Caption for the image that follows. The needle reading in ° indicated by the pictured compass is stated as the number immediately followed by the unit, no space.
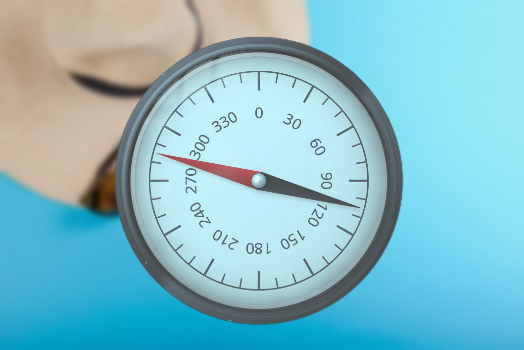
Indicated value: 285°
